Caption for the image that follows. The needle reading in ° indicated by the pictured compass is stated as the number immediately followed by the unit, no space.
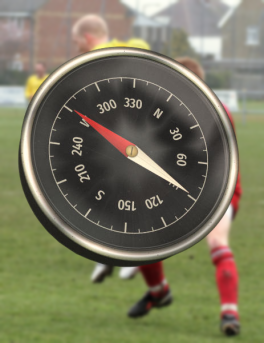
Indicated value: 270°
